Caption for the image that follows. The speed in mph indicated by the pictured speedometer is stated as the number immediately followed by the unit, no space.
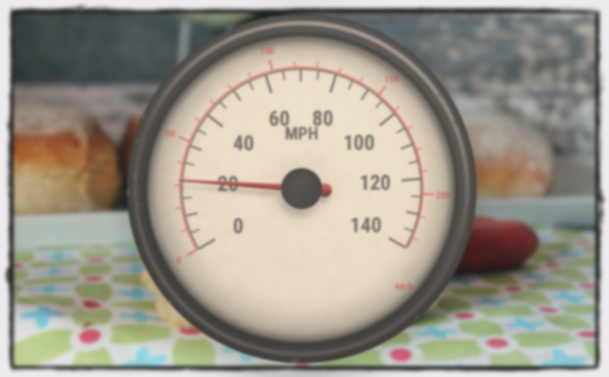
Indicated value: 20mph
